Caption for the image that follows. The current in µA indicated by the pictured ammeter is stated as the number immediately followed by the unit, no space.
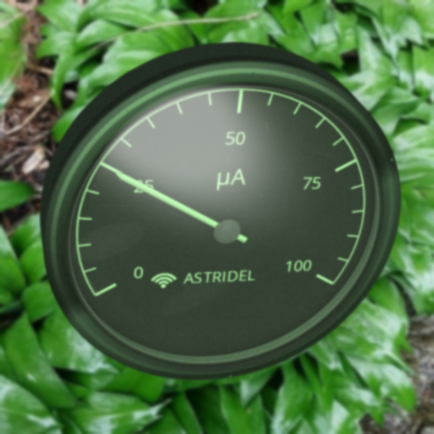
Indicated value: 25µA
